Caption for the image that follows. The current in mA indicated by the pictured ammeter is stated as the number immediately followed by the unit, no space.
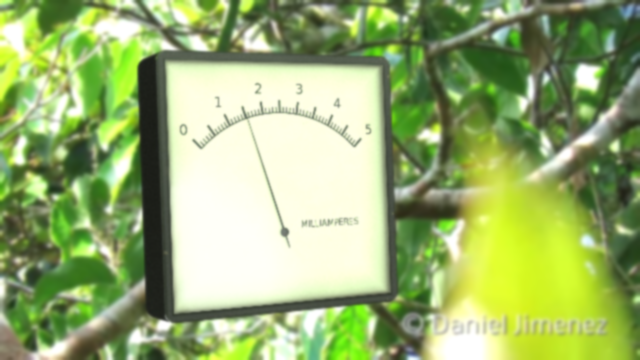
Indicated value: 1.5mA
